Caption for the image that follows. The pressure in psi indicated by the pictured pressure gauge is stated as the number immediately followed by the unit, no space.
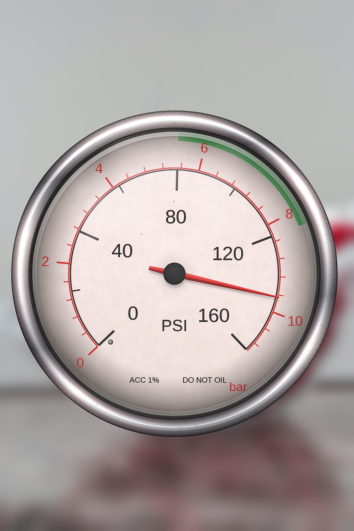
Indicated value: 140psi
